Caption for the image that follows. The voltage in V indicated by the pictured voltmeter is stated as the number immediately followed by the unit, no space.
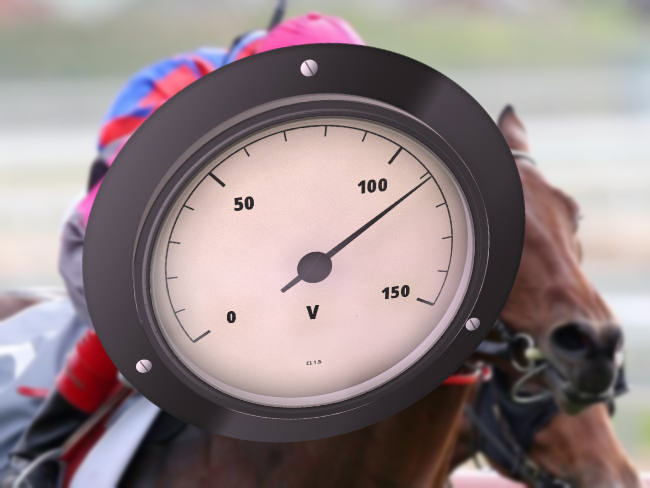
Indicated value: 110V
